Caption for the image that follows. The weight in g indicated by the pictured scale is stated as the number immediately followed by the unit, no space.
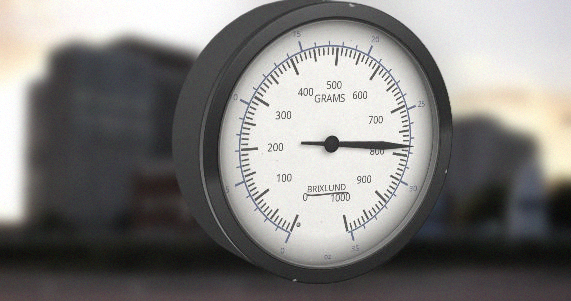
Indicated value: 780g
